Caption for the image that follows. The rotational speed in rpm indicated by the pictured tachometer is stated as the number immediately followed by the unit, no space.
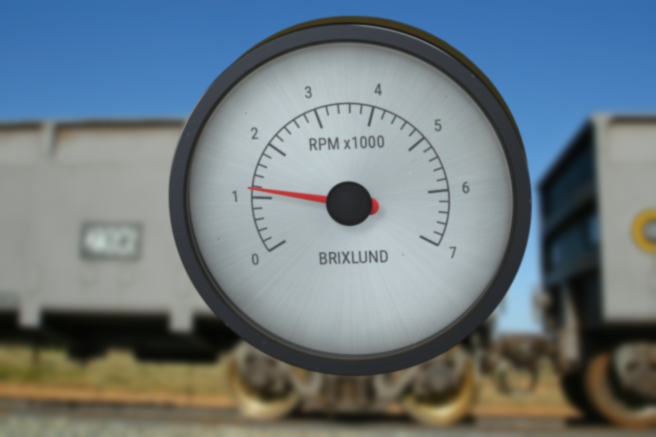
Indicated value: 1200rpm
